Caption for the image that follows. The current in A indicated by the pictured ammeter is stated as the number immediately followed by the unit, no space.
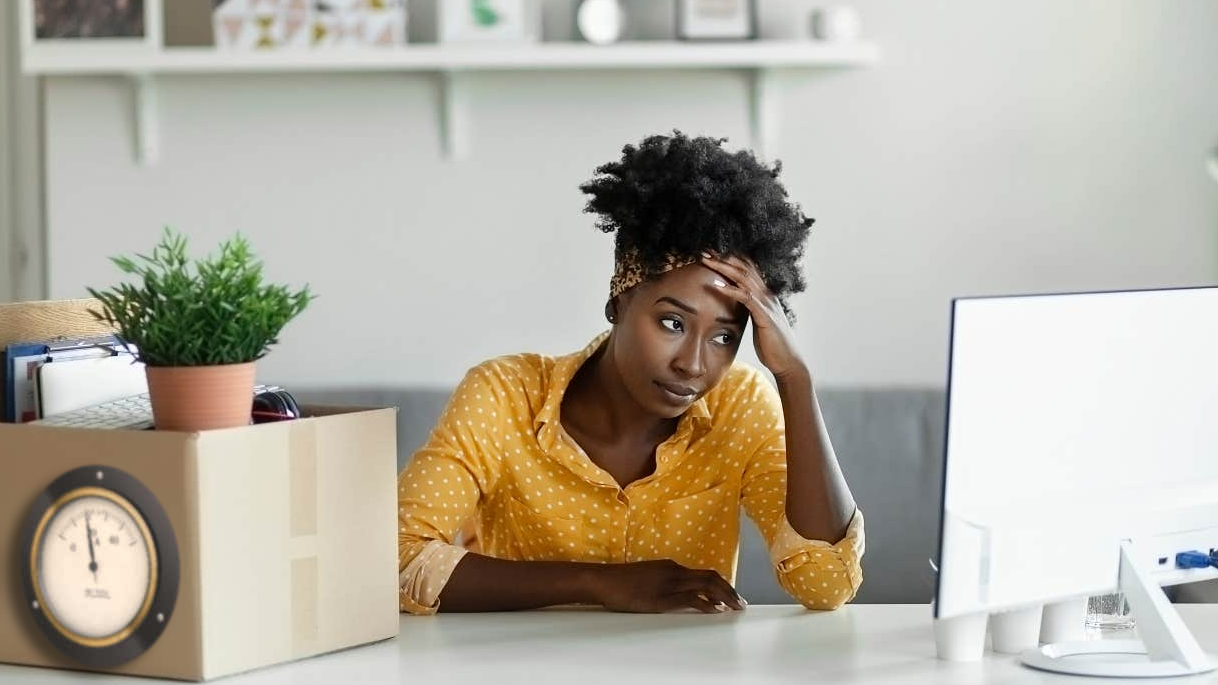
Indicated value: 20A
